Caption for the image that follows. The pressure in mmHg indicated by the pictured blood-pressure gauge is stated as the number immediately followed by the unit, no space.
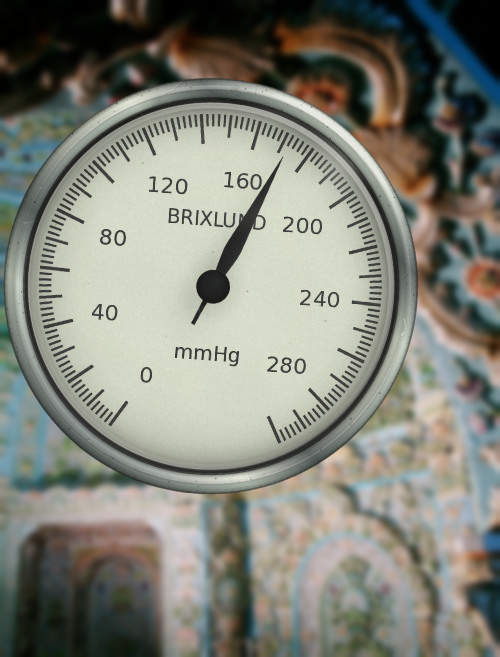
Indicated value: 172mmHg
